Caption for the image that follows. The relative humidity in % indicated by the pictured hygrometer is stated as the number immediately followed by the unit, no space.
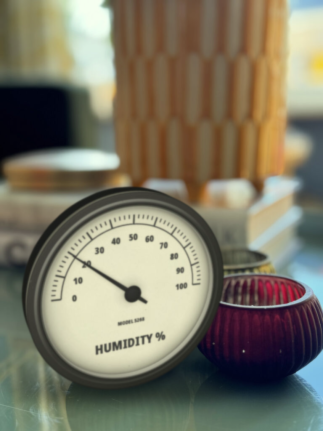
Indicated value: 20%
